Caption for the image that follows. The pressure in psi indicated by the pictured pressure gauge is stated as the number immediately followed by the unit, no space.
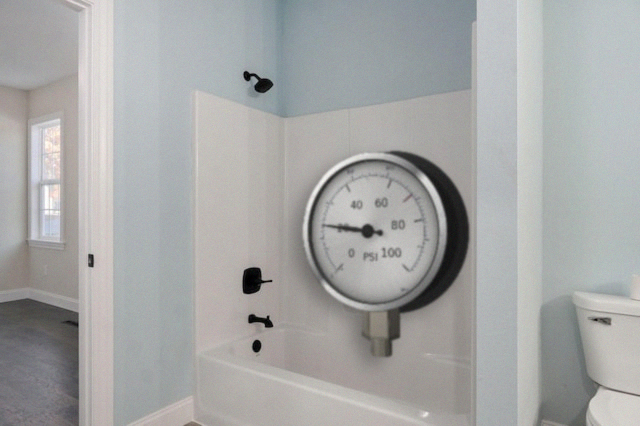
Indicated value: 20psi
